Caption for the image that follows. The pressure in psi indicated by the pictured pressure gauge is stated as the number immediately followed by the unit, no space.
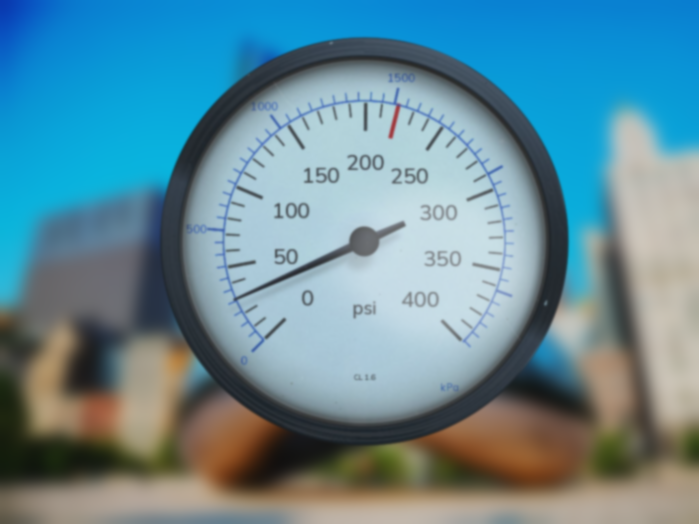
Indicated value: 30psi
